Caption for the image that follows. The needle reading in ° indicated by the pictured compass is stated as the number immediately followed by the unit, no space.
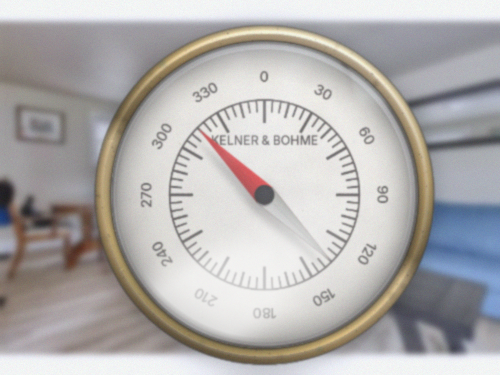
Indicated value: 315°
